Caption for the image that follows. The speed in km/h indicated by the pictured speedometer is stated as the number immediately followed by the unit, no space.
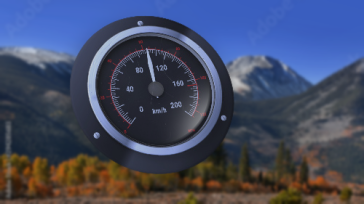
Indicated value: 100km/h
